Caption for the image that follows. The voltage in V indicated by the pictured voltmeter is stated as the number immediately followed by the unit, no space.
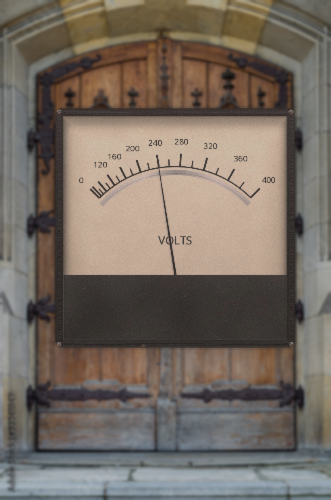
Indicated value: 240V
